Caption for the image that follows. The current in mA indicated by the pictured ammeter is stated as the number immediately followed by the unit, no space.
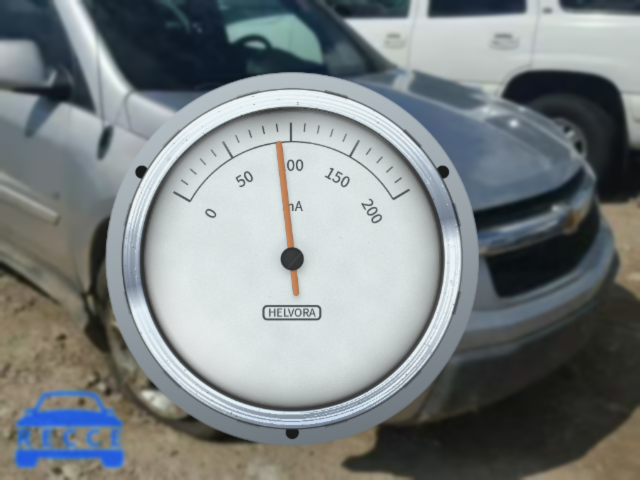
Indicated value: 90mA
